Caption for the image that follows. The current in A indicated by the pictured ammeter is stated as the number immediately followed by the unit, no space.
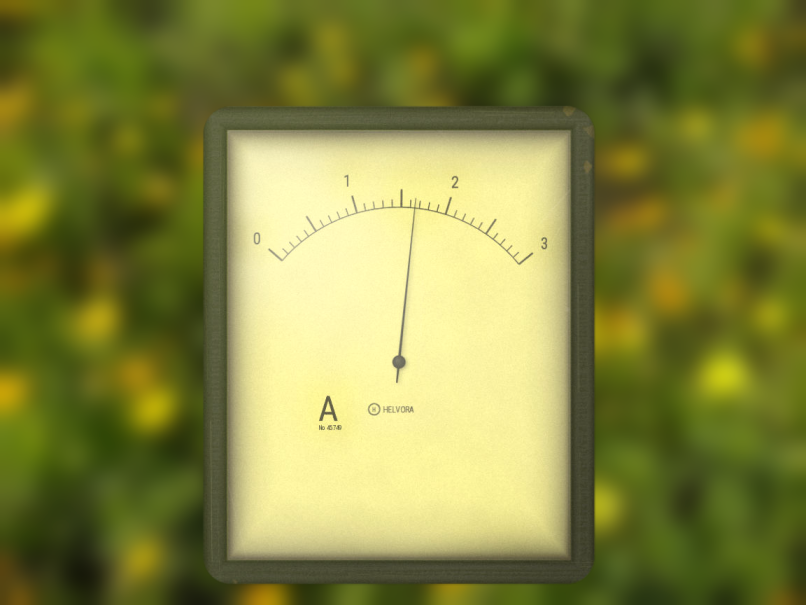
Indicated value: 1.65A
